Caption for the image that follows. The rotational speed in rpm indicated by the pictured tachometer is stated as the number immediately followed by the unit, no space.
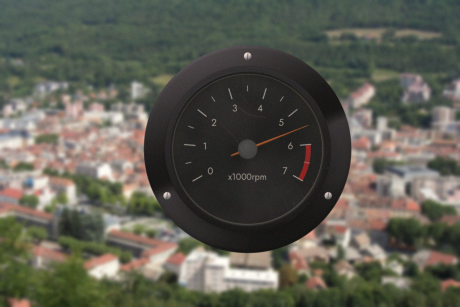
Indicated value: 5500rpm
